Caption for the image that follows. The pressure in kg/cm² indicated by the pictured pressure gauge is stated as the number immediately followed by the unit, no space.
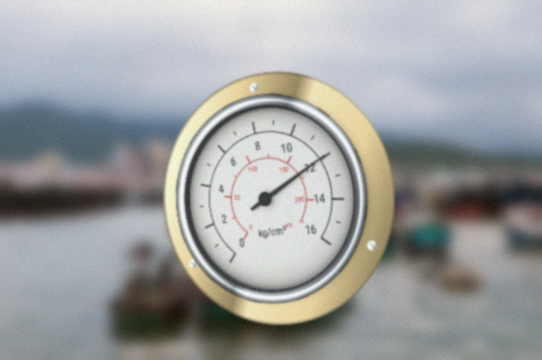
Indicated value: 12kg/cm²
